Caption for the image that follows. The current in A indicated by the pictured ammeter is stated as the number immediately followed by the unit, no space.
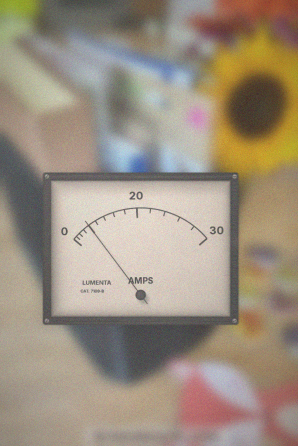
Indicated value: 10A
